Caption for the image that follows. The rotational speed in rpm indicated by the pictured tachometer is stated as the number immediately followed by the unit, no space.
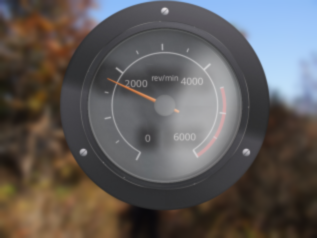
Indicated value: 1750rpm
